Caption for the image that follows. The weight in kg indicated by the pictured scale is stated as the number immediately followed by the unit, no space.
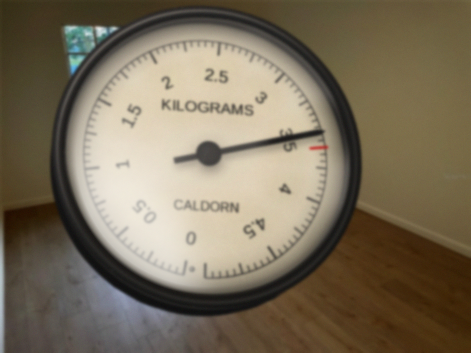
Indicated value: 3.5kg
